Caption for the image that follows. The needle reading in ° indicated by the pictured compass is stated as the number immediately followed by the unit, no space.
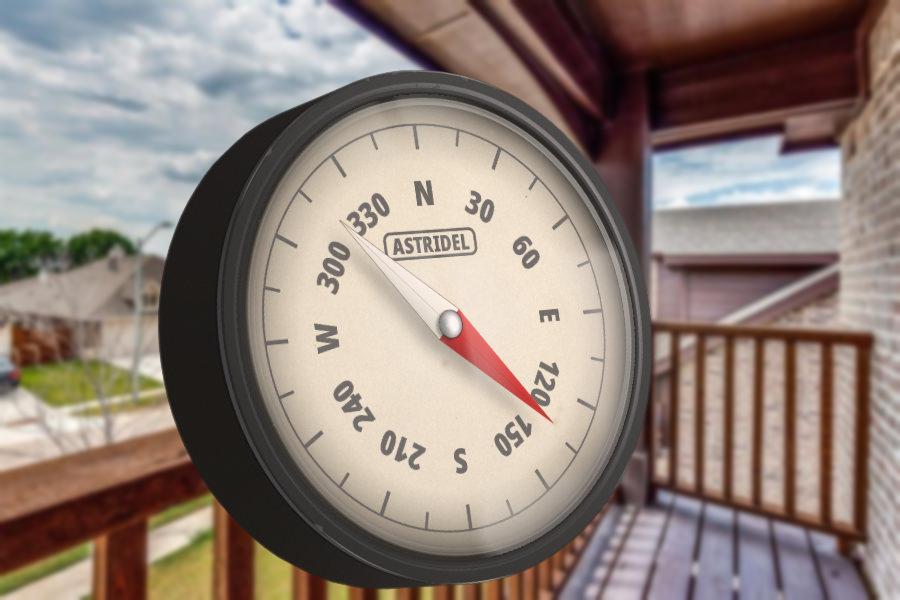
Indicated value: 135°
